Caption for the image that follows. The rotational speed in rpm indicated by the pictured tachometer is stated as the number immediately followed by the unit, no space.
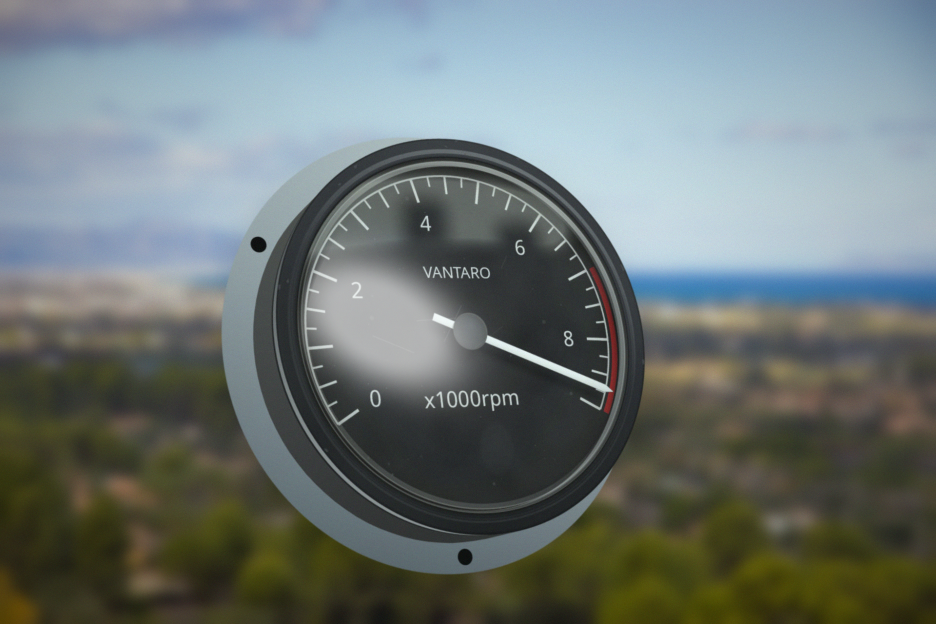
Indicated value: 8750rpm
